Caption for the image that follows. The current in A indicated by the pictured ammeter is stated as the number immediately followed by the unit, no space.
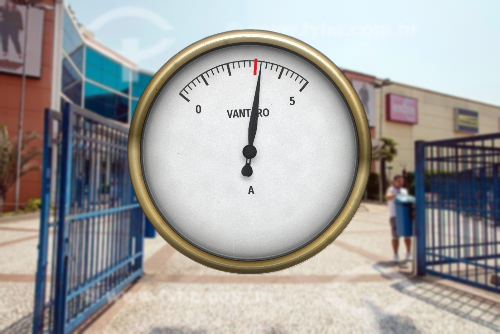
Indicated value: 3.2A
